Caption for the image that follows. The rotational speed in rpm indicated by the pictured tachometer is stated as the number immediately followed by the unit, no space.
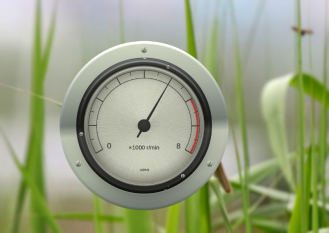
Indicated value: 5000rpm
